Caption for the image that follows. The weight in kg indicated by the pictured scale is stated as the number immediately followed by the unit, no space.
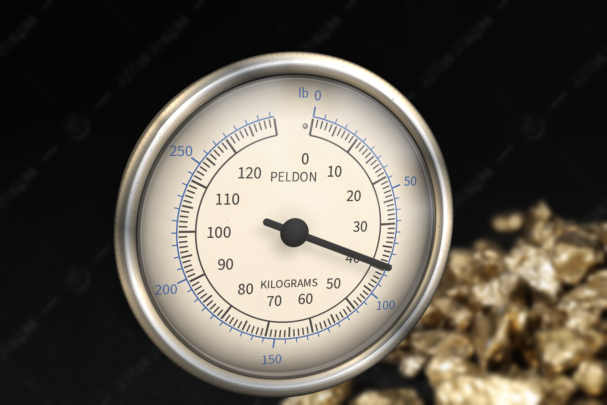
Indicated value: 39kg
